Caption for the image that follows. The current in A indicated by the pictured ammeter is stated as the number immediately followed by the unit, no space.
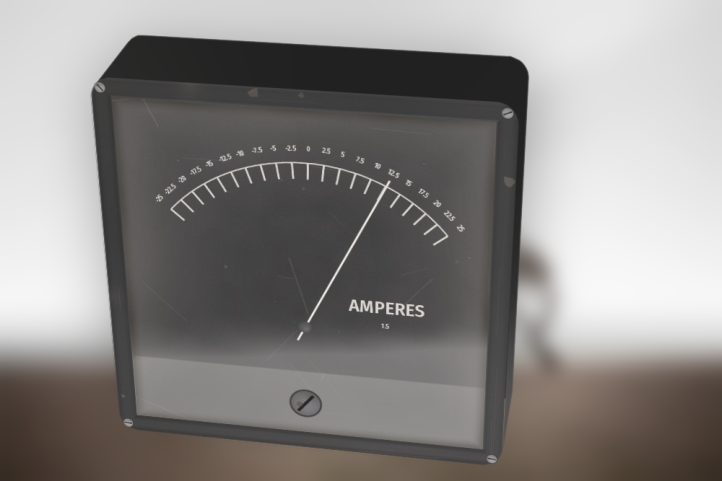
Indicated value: 12.5A
